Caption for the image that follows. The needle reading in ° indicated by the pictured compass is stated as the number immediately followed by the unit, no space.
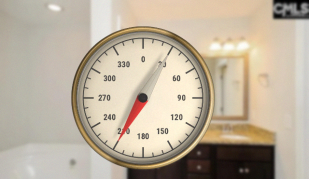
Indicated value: 210°
